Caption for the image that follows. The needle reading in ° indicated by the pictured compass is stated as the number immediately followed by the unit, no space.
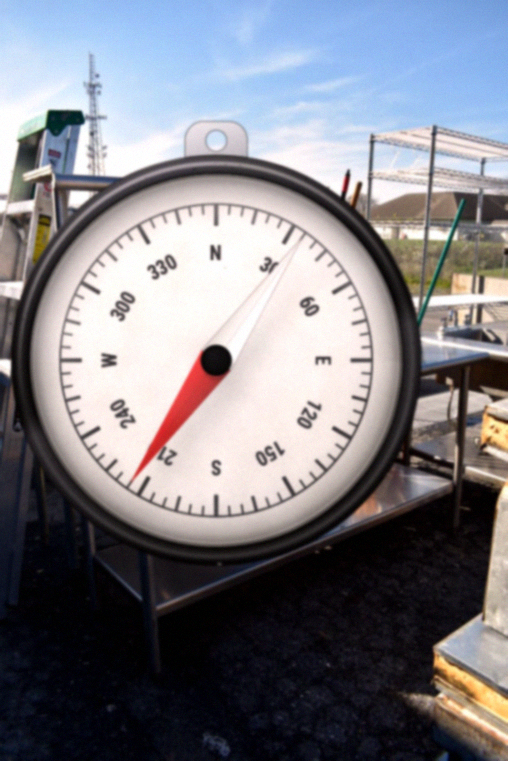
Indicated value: 215°
